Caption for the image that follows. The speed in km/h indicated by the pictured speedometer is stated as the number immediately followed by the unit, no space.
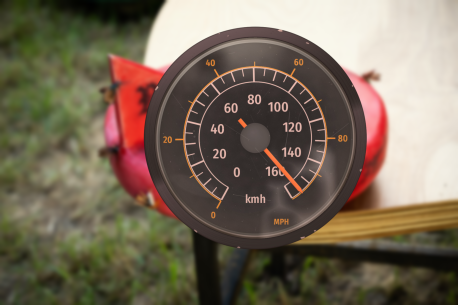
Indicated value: 155km/h
